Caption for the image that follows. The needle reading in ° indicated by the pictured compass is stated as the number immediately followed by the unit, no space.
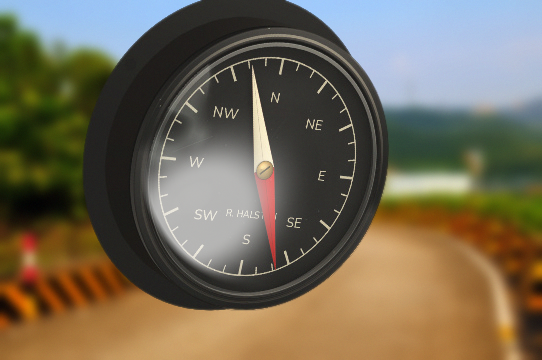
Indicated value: 160°
